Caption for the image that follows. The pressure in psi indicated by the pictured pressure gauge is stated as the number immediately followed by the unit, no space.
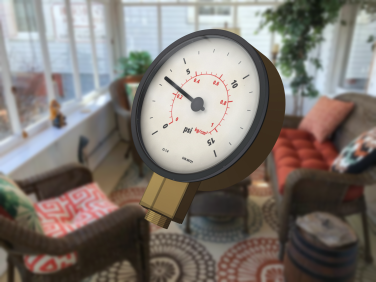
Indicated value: 3.5psi
